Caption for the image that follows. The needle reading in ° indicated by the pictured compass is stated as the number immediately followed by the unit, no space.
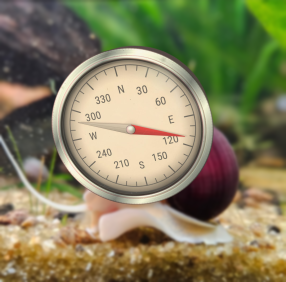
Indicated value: 110°
